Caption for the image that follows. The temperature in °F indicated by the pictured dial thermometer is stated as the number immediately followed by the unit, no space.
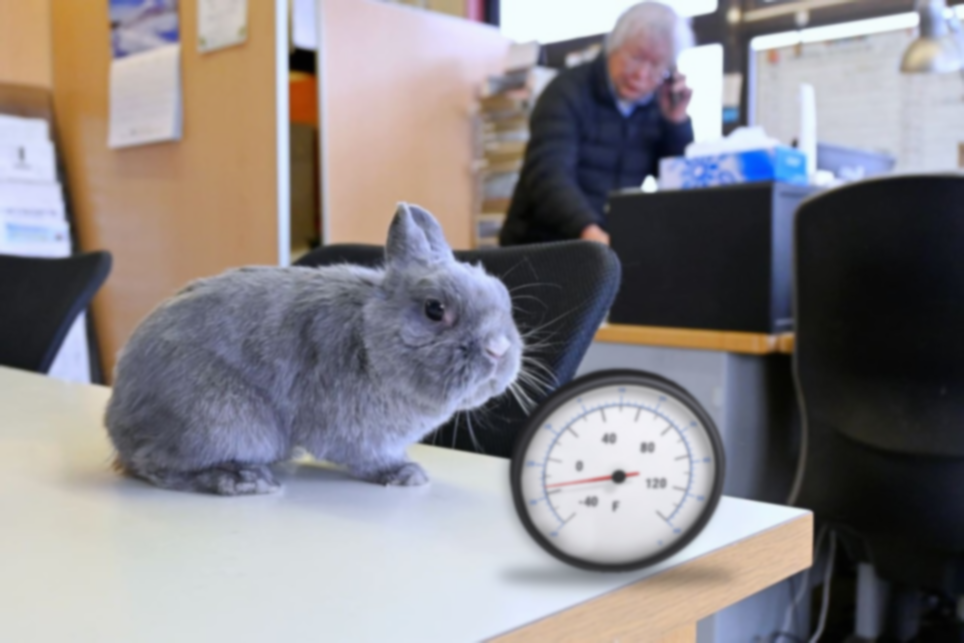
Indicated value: -15°F
